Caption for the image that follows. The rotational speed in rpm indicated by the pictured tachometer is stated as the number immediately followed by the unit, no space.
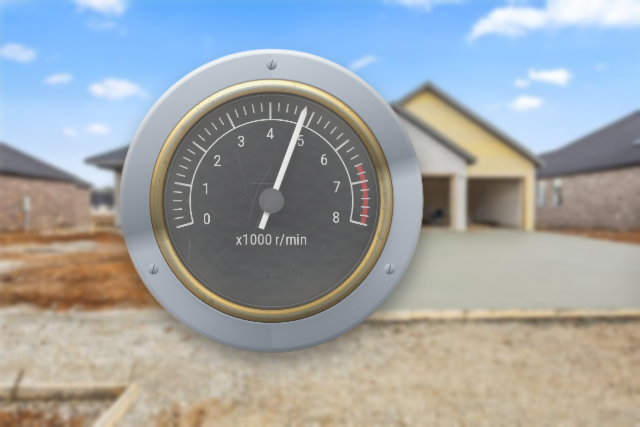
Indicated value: 4800rpm
